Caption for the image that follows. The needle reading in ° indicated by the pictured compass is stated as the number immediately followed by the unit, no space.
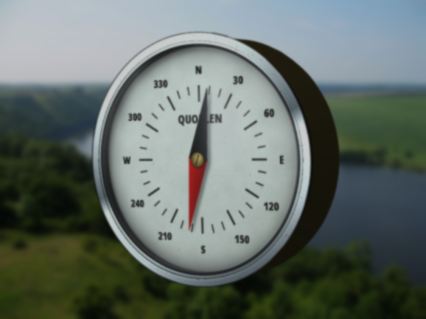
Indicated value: 190°
